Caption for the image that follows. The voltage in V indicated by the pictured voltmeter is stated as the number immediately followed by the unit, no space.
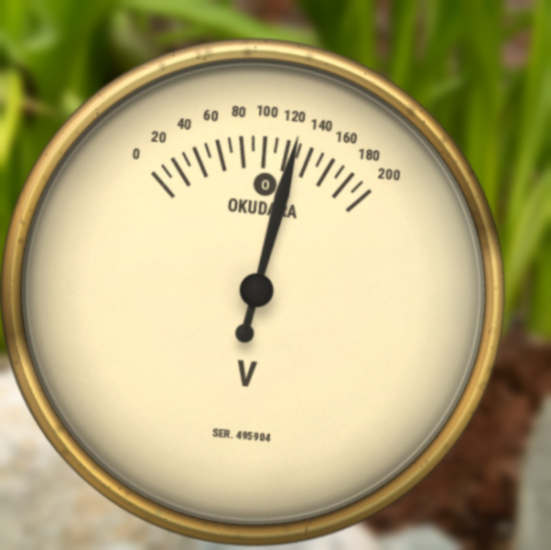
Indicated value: 125V
